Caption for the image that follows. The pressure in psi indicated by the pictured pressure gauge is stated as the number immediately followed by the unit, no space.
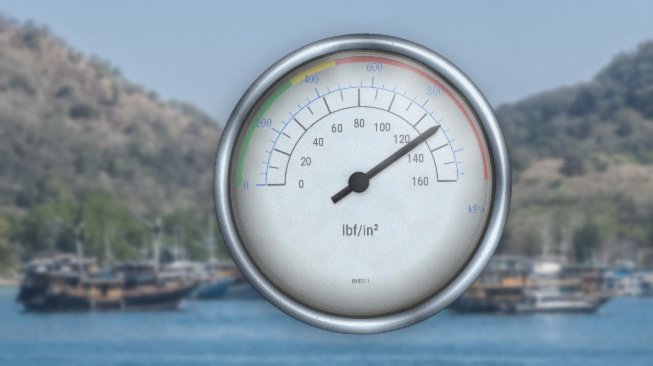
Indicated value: 130psi
